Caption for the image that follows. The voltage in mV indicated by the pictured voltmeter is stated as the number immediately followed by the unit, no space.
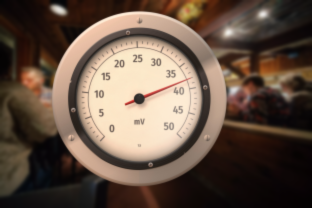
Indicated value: 38mV
